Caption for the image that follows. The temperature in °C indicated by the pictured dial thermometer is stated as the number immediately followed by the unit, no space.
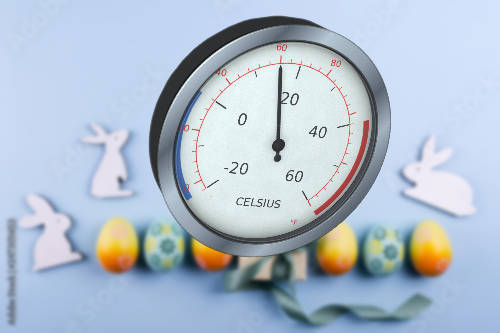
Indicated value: 15°C
